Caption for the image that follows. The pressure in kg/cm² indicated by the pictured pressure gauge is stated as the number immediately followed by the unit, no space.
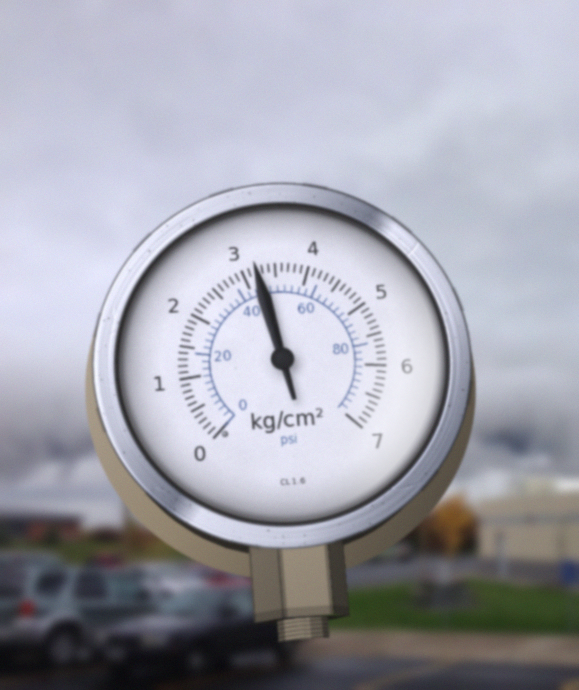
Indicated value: 3.2kg/cm²
